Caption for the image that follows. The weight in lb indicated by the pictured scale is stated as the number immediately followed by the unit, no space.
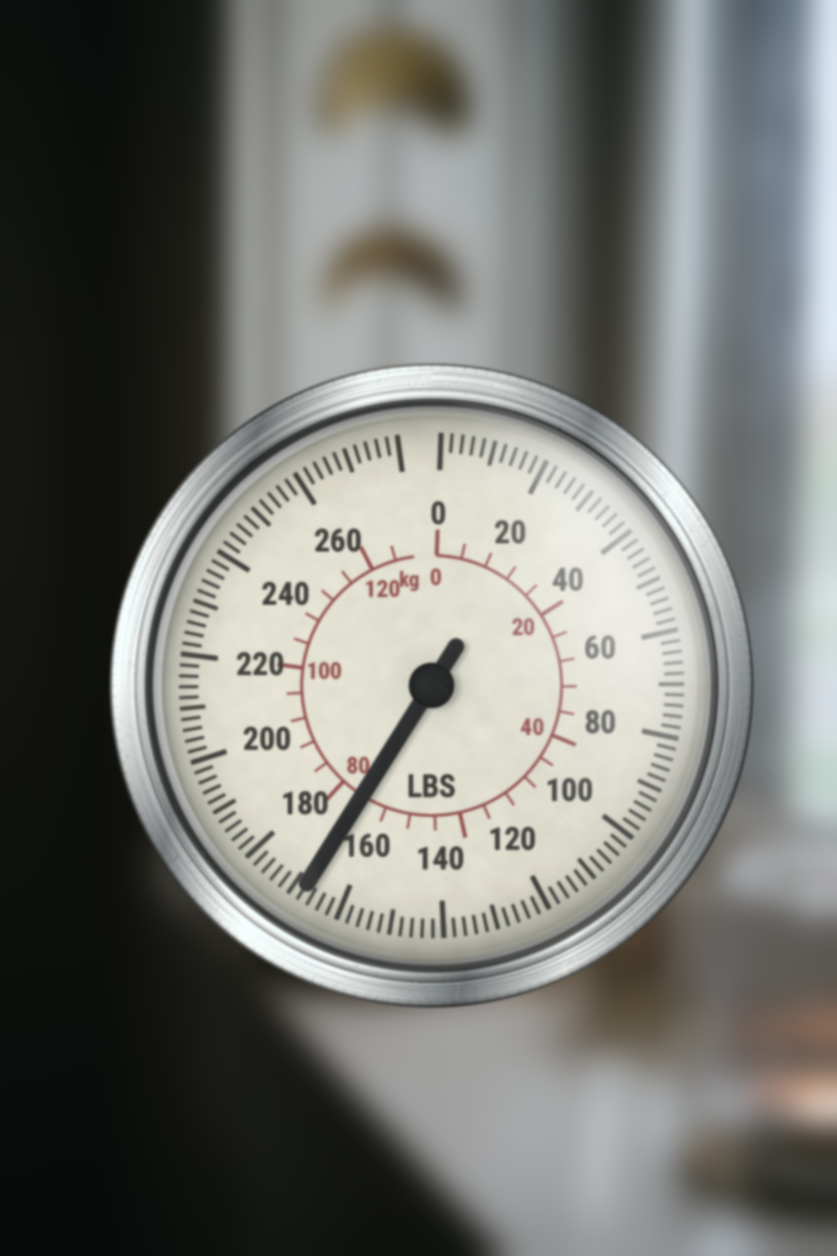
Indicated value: 168lb
